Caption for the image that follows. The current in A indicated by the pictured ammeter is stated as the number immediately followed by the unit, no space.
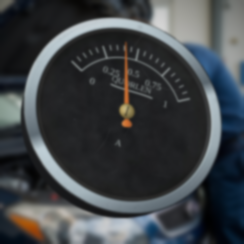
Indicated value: 0.4A
